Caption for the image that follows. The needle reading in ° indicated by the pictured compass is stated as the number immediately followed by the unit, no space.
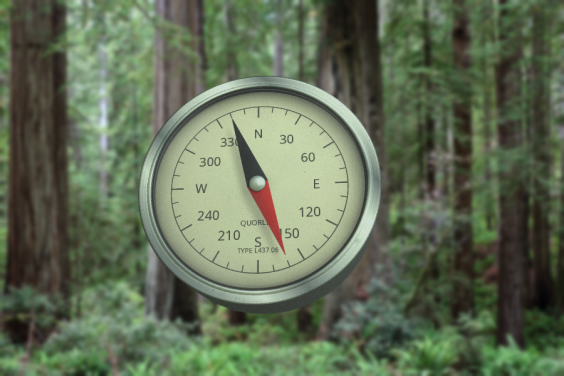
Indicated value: 160°
